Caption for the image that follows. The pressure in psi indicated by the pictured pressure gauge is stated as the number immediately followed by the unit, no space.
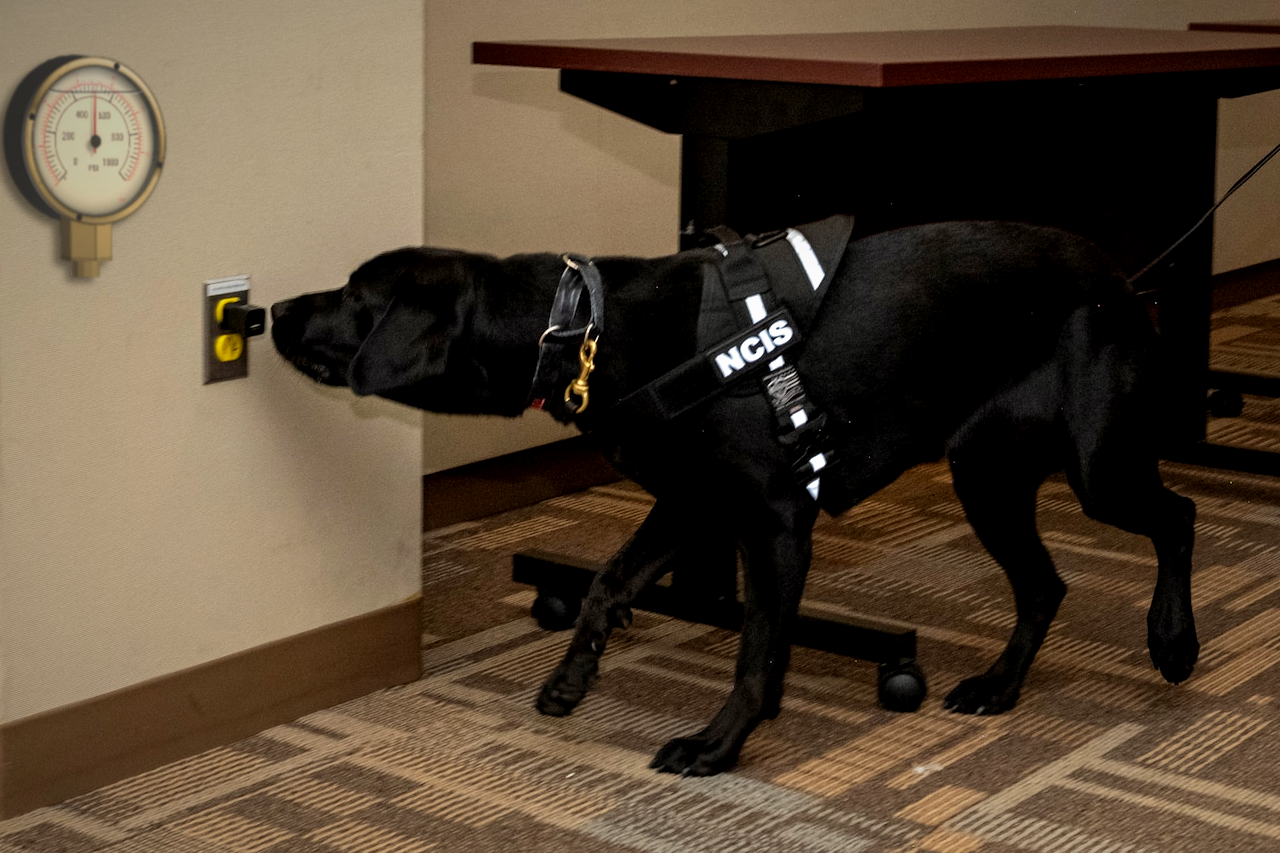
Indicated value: 500psi
